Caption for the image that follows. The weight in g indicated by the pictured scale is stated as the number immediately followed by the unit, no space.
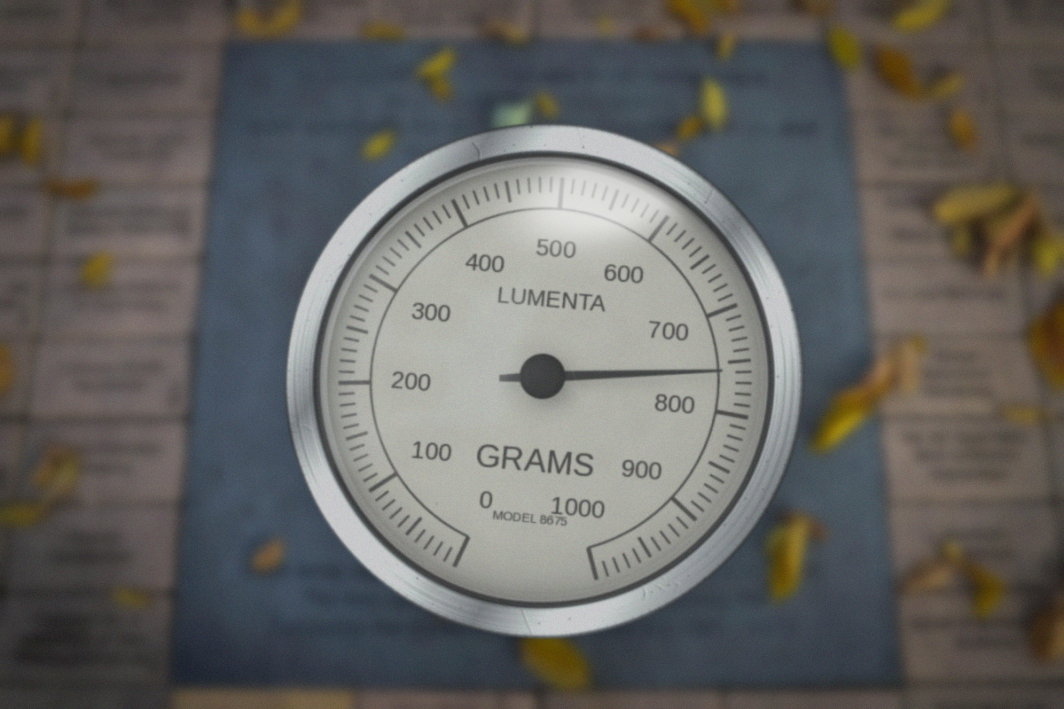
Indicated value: 760g
